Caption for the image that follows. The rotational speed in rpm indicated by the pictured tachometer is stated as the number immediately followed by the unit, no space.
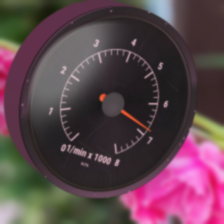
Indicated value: 6800rpm
